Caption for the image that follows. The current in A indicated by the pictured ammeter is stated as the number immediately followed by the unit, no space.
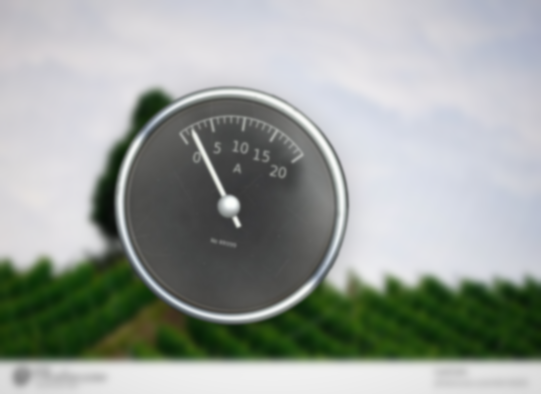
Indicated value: 2A
